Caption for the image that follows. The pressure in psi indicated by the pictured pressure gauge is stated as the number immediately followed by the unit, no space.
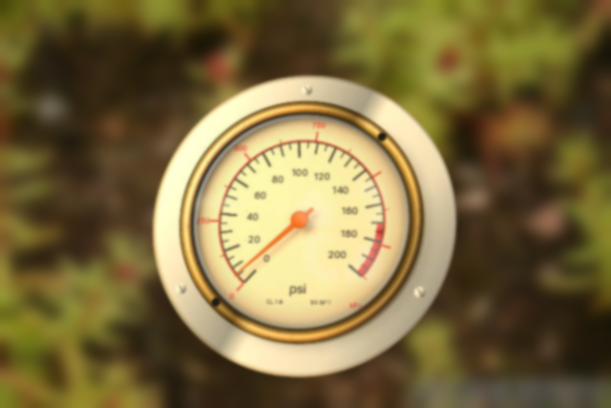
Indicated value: 5psi
